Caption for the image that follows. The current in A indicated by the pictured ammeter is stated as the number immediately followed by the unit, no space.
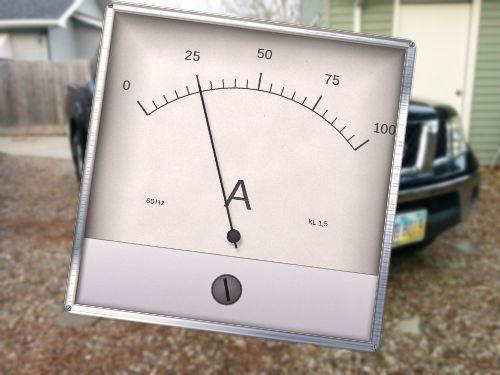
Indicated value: 25A
